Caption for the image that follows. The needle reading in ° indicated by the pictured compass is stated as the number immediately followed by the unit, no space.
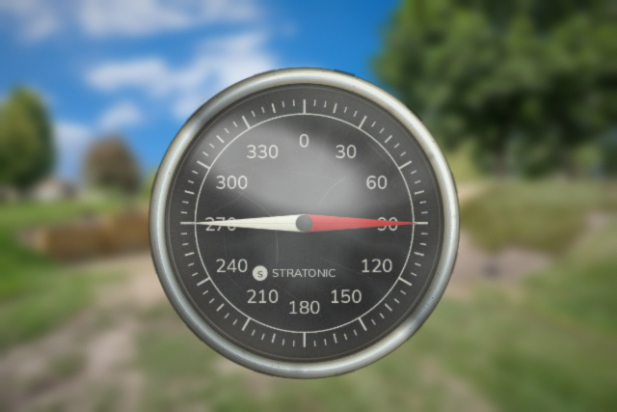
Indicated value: 90°
